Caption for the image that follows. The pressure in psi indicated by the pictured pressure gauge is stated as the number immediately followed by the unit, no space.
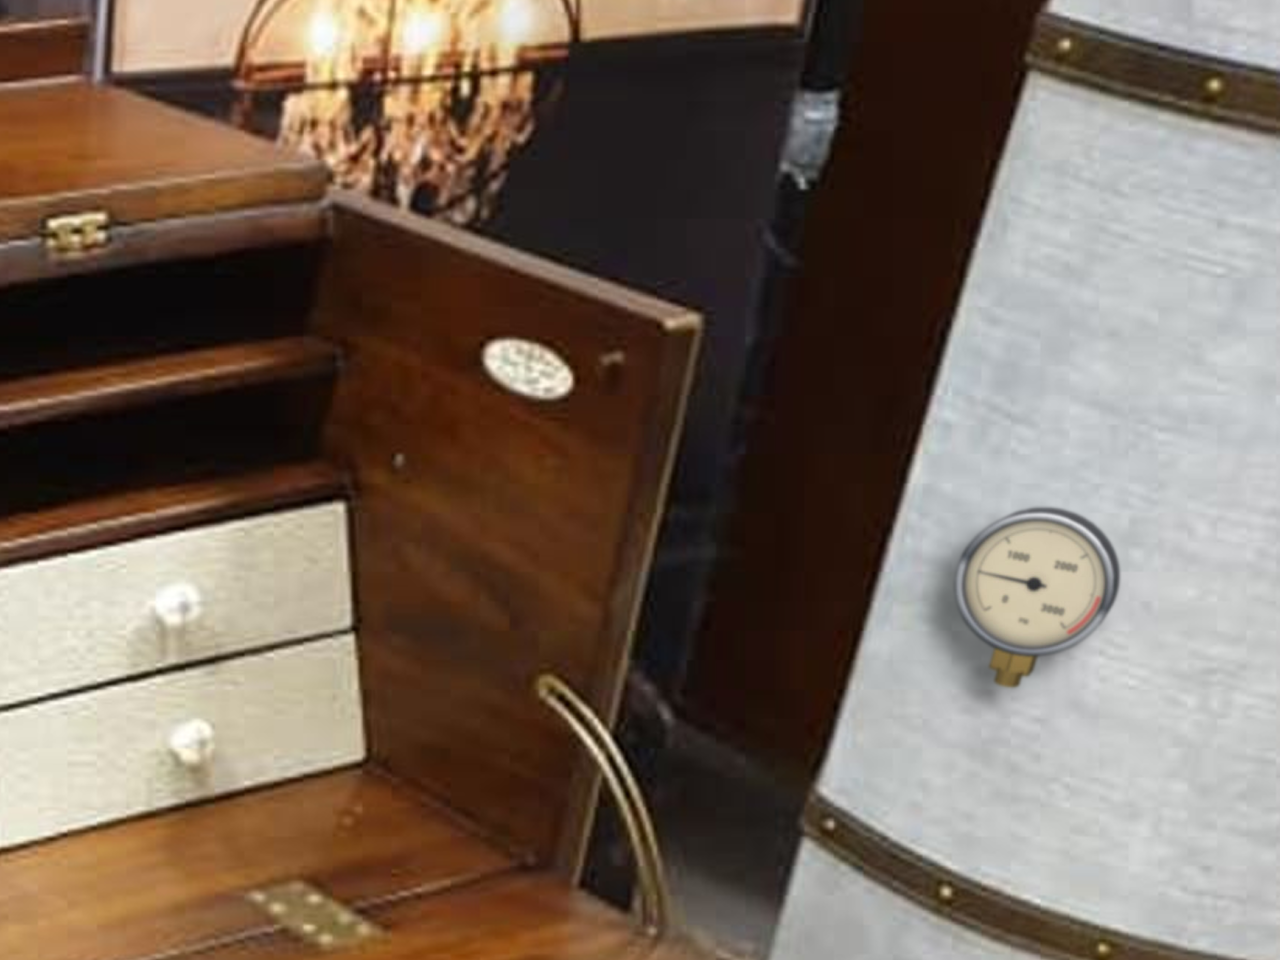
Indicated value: 500psi
